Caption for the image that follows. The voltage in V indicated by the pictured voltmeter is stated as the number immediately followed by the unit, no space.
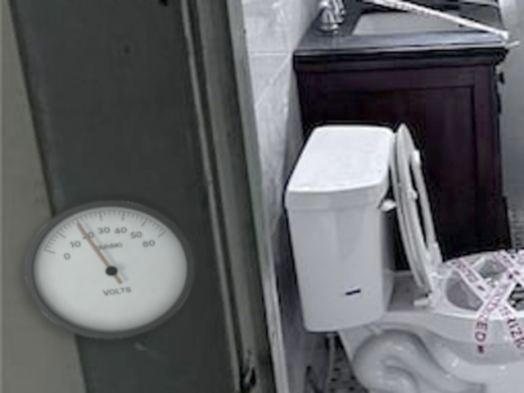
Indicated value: 20V
